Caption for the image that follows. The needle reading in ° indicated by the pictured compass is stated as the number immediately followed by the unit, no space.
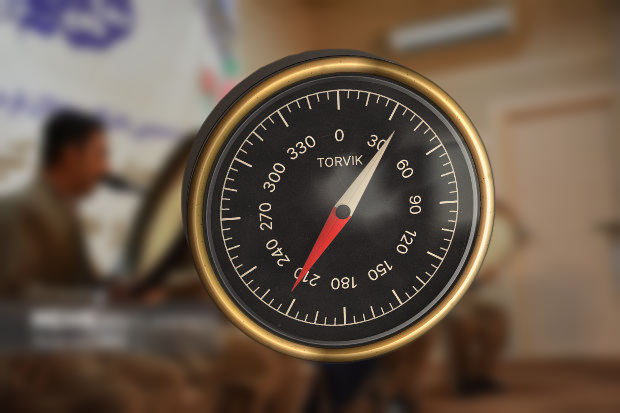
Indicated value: 215°
